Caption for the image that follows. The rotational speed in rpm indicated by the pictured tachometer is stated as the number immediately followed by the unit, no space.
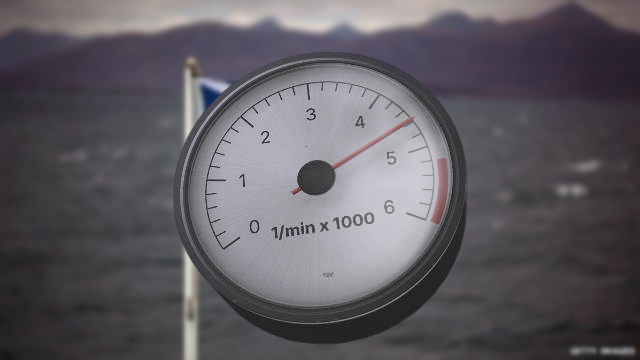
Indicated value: 4600rpm
